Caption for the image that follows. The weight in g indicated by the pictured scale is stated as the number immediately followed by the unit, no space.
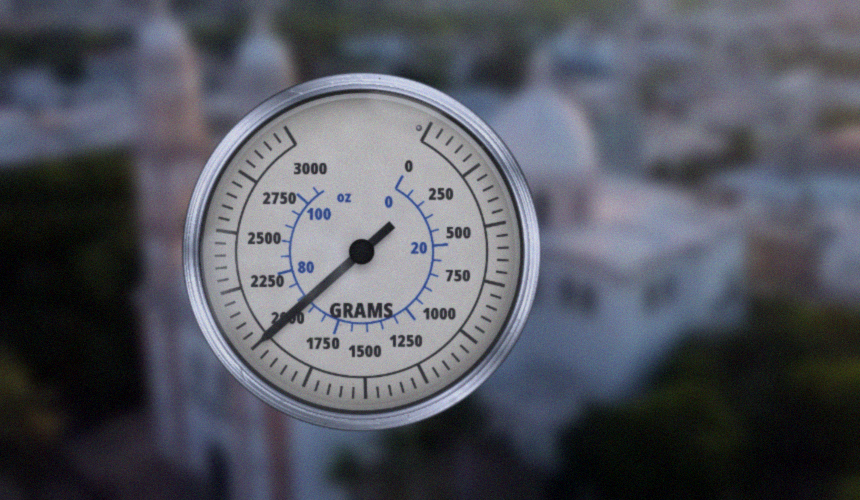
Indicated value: 2000g
